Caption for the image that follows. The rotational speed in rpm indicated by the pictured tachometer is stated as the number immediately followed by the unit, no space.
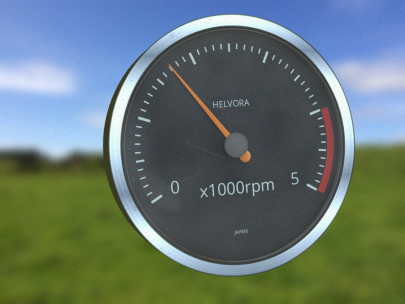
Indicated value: 1700rpm
